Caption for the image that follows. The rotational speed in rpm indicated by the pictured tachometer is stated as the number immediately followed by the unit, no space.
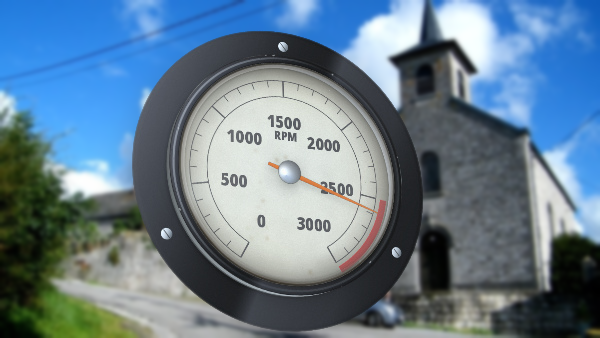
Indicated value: 2600rpm
